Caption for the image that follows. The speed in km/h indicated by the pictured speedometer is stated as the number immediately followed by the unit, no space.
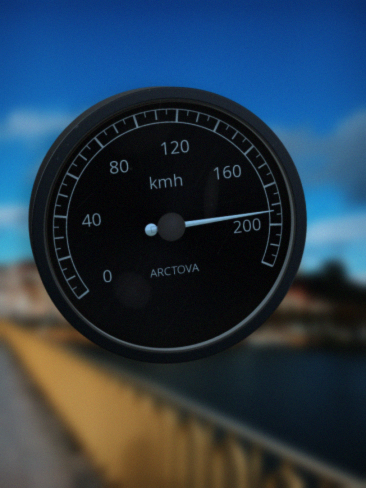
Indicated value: 192.5km/h
